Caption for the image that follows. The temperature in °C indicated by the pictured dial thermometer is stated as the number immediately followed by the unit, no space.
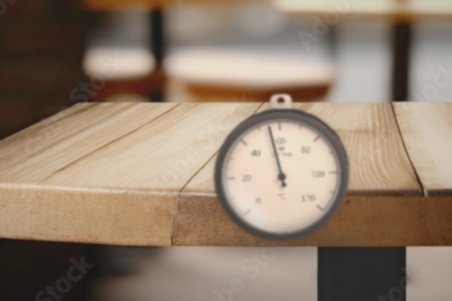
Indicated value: 55°C
